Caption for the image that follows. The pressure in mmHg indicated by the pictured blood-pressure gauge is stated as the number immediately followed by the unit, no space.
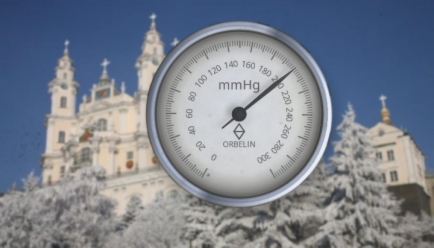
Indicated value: 200mmHg
